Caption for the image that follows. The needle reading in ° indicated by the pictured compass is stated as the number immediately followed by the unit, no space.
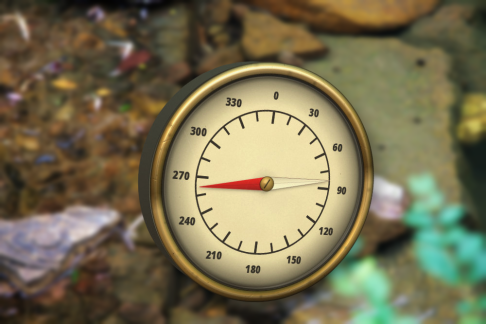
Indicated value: 262.5°
